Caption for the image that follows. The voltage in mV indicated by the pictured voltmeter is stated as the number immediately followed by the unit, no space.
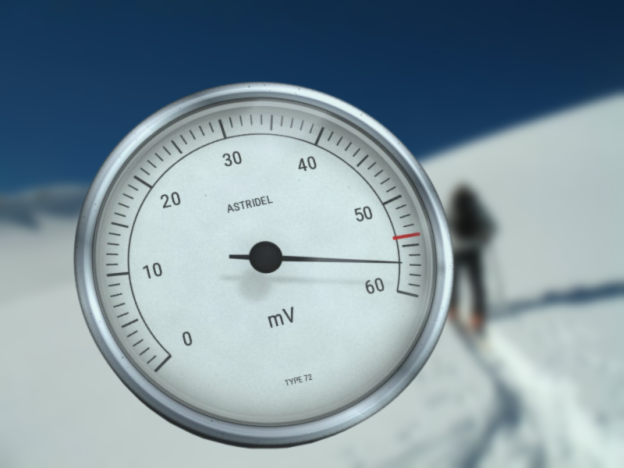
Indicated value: 57mV
